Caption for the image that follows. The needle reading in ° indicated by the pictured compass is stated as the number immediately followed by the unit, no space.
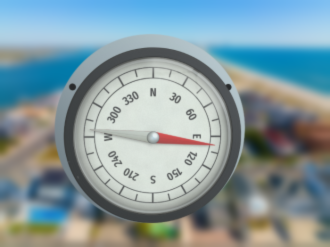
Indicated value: 97.5°
